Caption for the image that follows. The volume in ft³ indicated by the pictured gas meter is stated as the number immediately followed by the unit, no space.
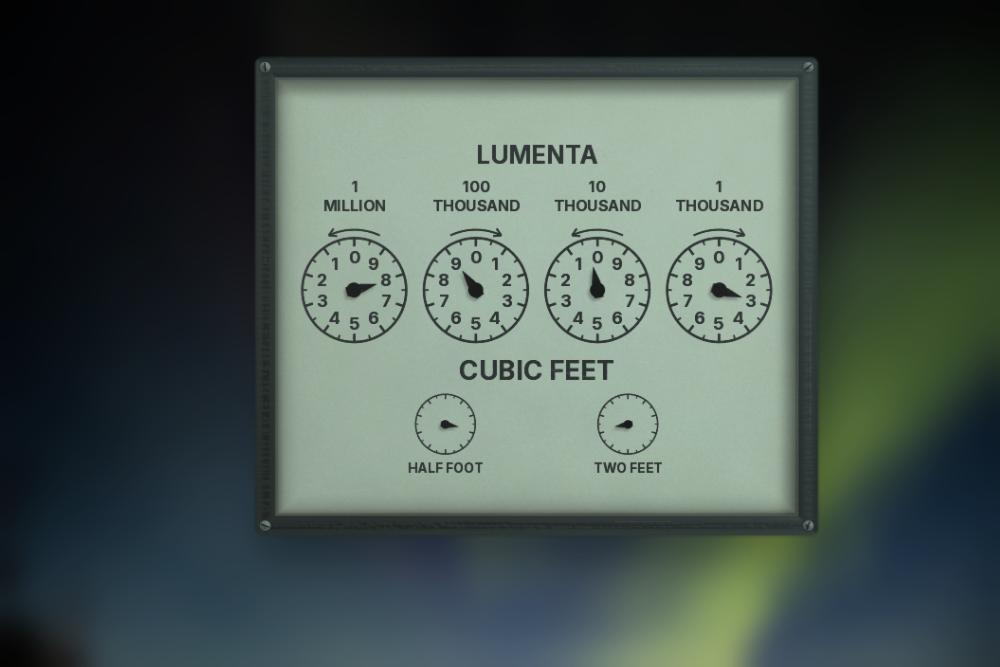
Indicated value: 790300ft³
